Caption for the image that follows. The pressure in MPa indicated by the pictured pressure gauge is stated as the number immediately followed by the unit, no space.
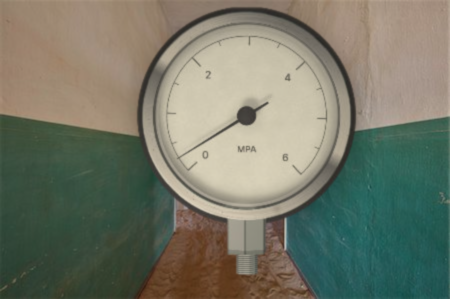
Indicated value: 0.25MPa
